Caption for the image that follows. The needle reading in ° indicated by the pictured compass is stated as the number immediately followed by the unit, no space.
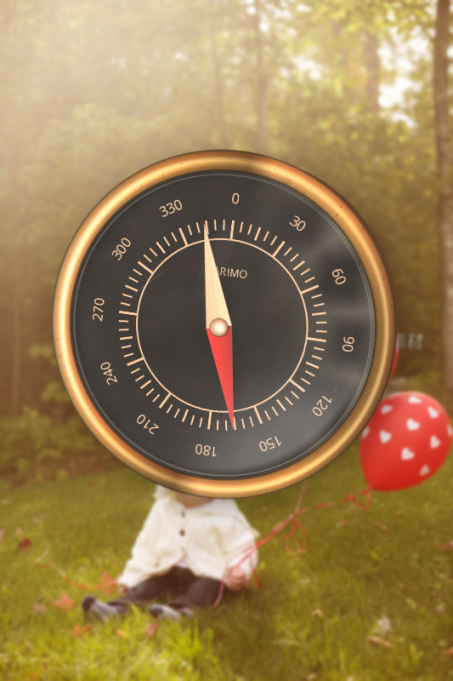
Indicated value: 165°
